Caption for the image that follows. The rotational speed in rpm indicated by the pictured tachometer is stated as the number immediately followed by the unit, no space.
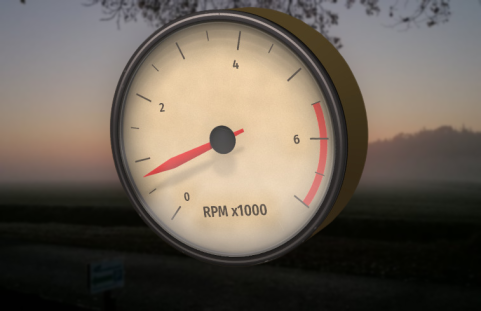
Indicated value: 750rpm
